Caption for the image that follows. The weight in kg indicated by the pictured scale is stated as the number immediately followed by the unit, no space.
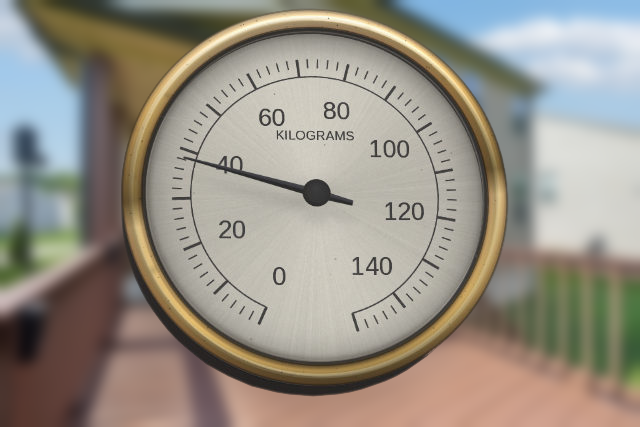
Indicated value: 38kg
